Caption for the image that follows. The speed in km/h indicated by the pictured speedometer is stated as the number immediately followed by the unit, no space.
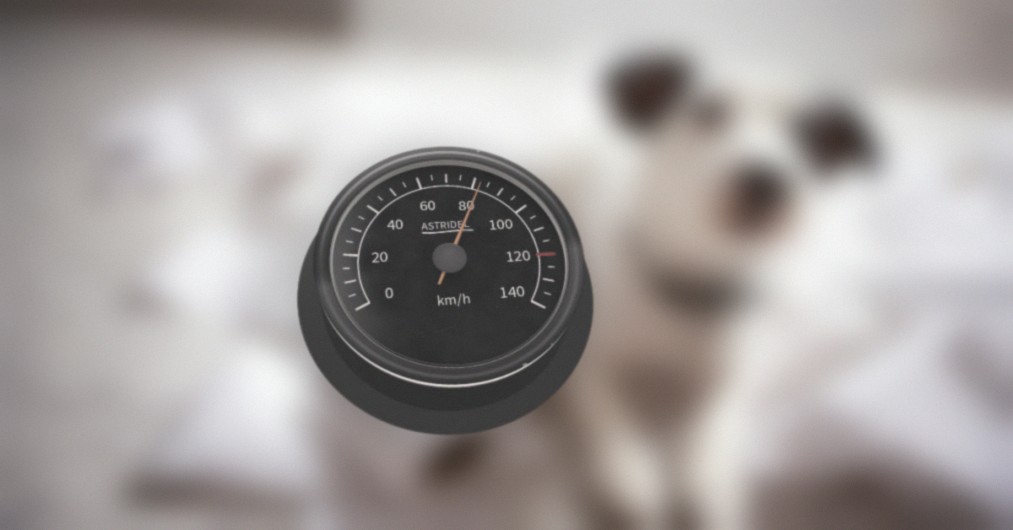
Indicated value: 82.5km/h
